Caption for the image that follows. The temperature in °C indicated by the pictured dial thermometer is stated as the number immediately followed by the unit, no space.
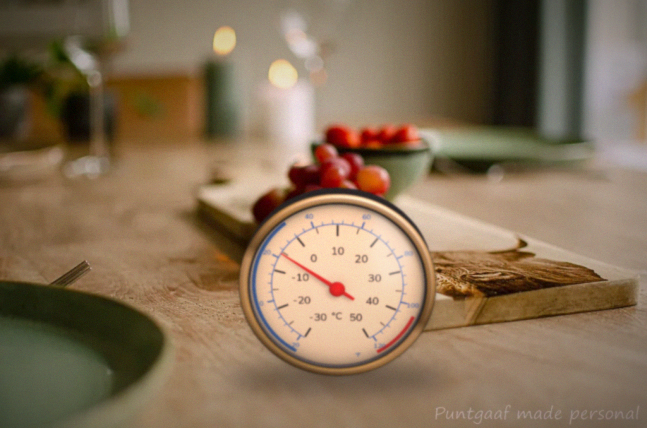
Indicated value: -5°C
